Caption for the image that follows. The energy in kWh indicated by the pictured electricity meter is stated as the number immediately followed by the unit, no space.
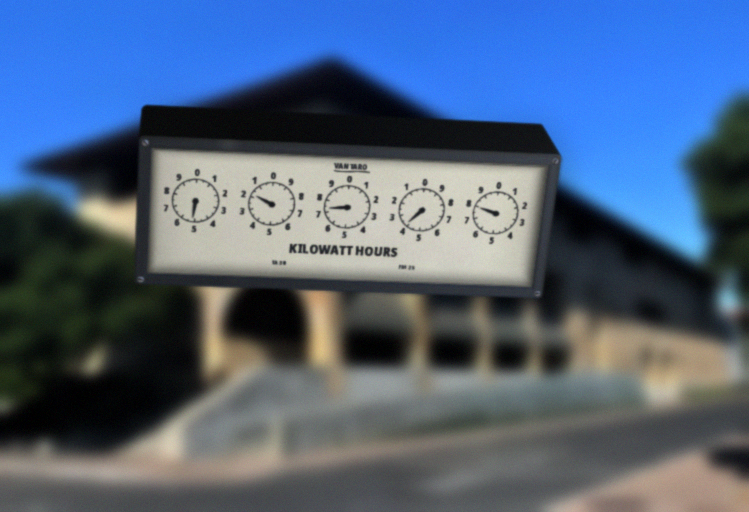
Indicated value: 51738kWh
